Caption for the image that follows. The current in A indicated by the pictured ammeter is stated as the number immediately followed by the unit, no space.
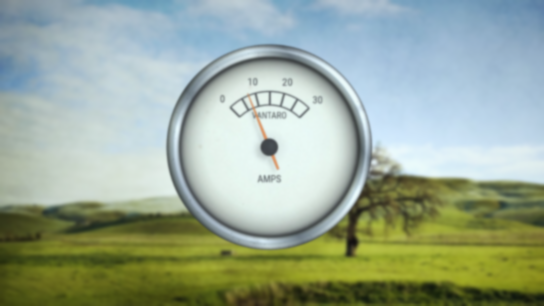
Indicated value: 7.5A
